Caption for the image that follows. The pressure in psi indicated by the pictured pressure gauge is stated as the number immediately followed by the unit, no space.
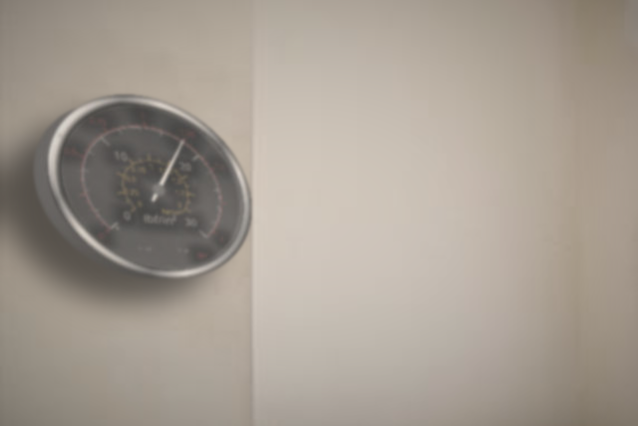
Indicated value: 18psi
